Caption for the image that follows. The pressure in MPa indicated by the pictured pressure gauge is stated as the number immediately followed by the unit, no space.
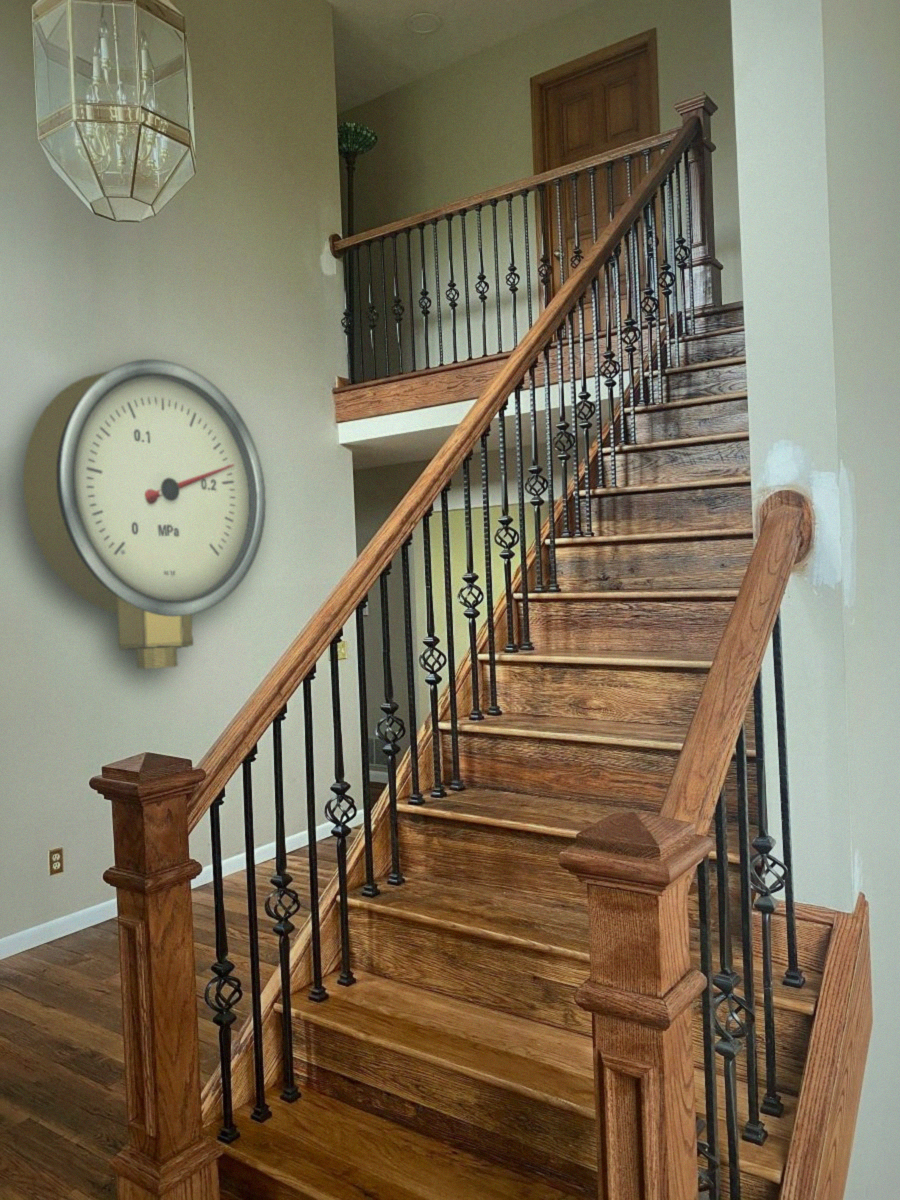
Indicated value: 0.19MPa
